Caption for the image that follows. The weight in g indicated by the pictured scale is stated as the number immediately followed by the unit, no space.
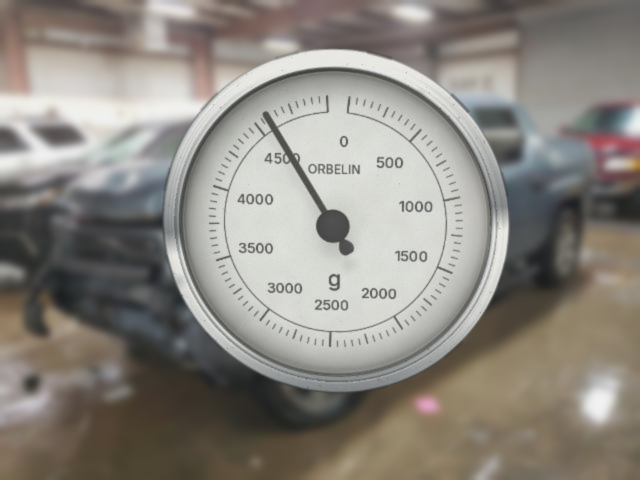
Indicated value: 4600g
